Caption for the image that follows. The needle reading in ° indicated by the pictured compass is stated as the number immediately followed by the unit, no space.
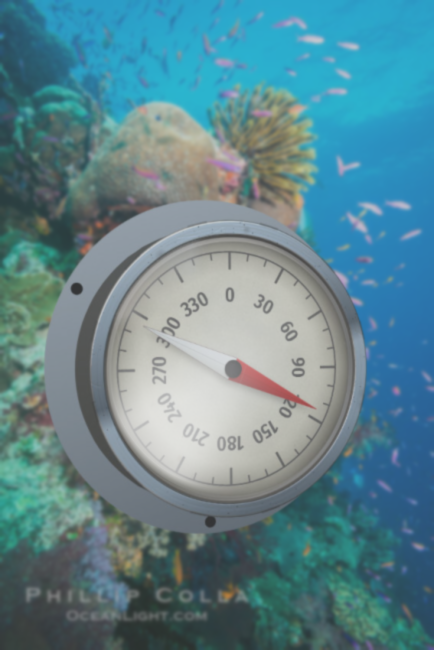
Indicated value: 115°
